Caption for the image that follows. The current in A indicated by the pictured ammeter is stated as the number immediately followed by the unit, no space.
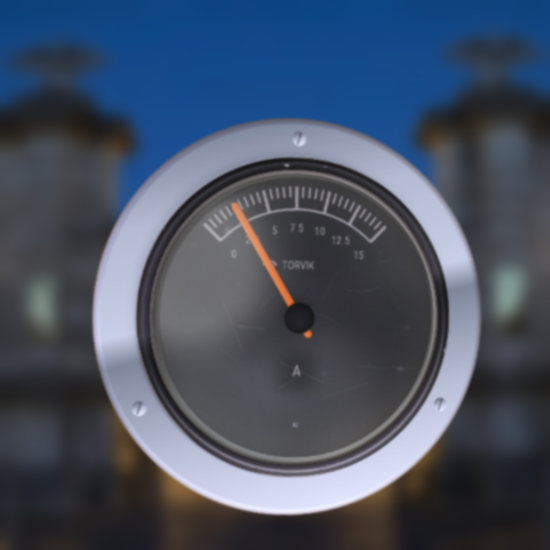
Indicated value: 2.5A
